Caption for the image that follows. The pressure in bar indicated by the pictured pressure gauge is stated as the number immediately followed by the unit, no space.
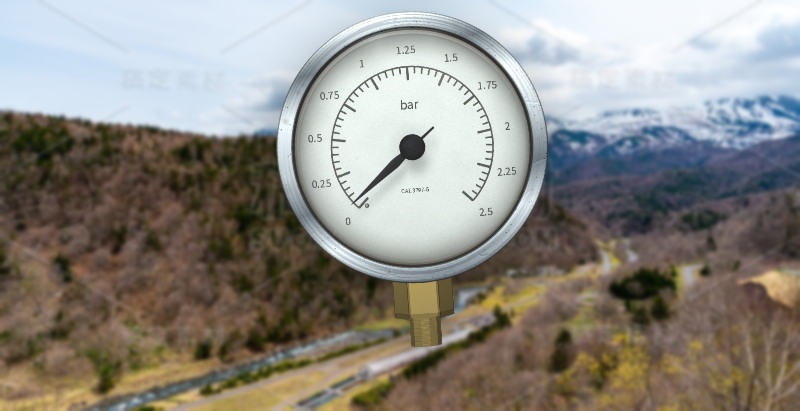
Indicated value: 0.05bar
